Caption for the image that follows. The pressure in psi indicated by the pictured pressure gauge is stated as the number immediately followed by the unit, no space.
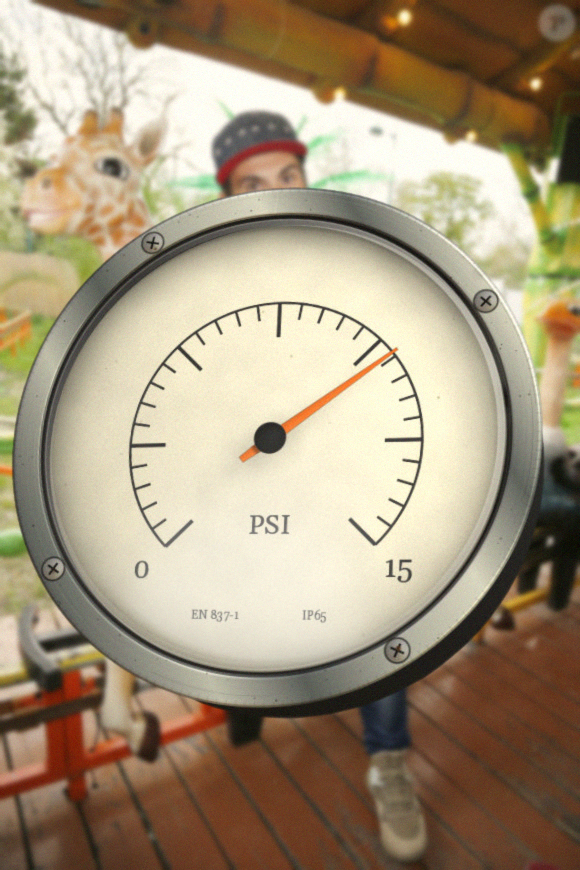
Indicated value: 10.5psi
